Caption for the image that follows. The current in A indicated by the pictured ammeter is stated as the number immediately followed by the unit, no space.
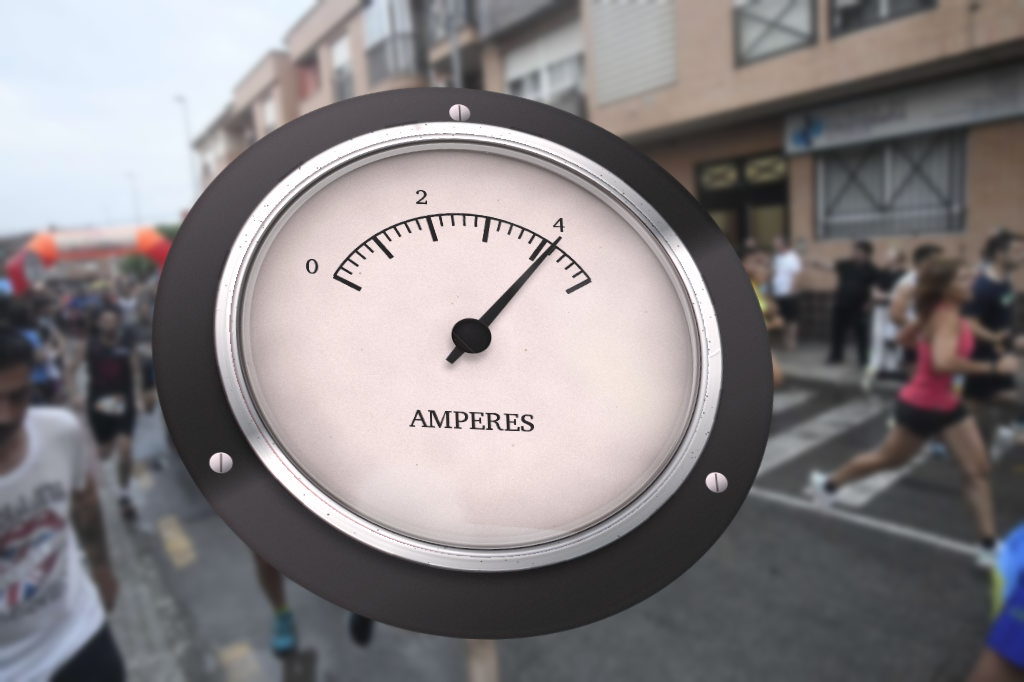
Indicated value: 4.2A
